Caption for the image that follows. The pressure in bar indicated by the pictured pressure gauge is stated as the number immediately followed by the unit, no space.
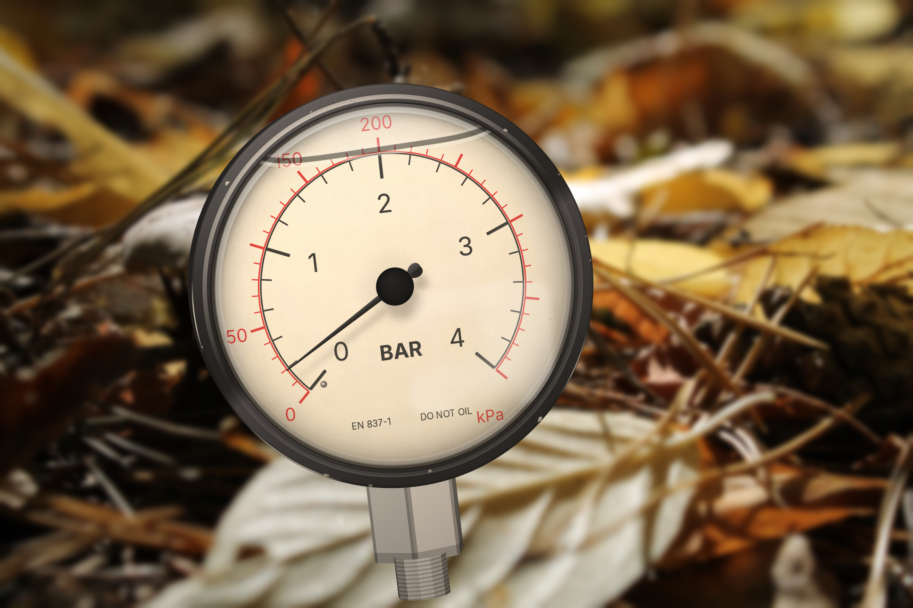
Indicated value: 0.2bar
